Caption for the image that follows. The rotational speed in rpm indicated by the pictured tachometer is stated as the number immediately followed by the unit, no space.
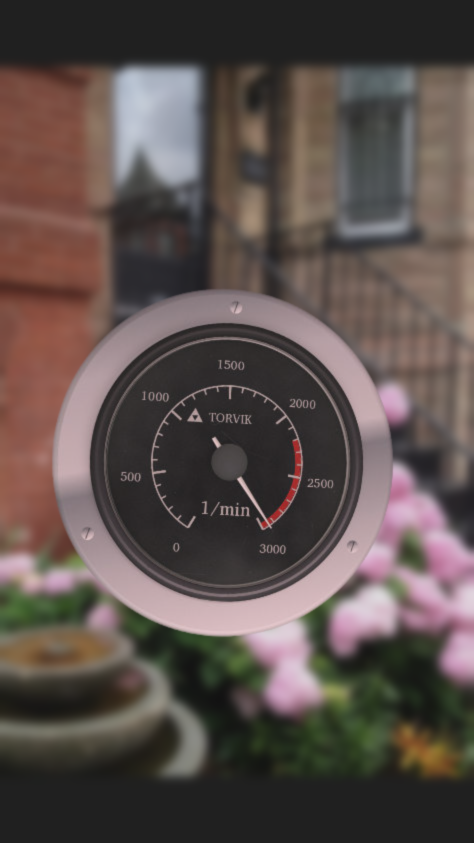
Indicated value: 2950rpm
